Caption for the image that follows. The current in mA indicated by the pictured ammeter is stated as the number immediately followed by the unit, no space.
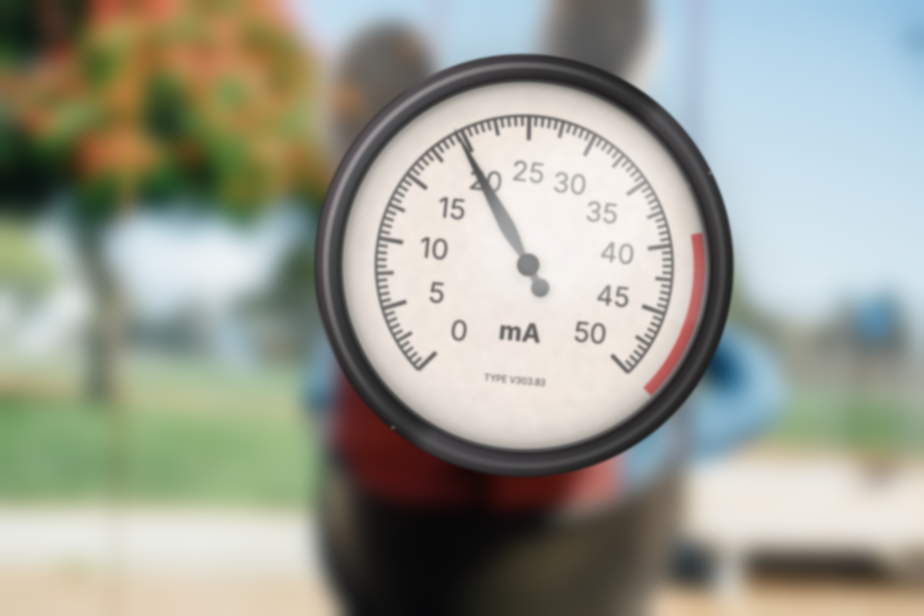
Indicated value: 19.5mA
